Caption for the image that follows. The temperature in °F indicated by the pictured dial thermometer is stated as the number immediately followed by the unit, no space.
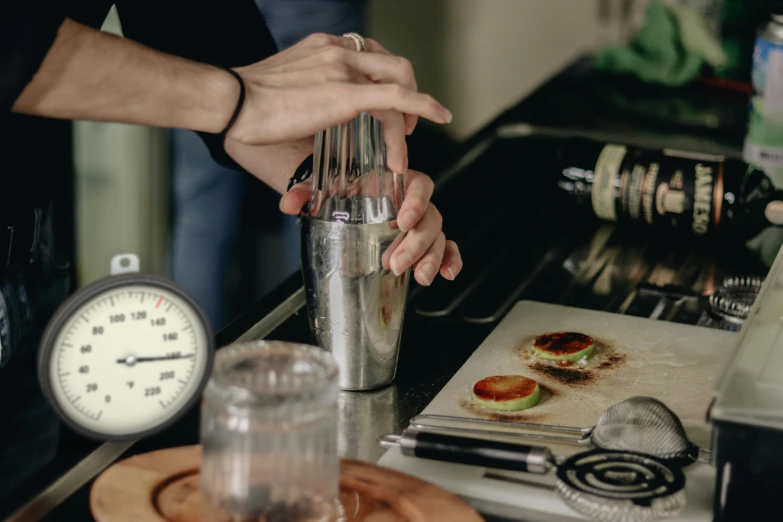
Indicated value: 180°F
